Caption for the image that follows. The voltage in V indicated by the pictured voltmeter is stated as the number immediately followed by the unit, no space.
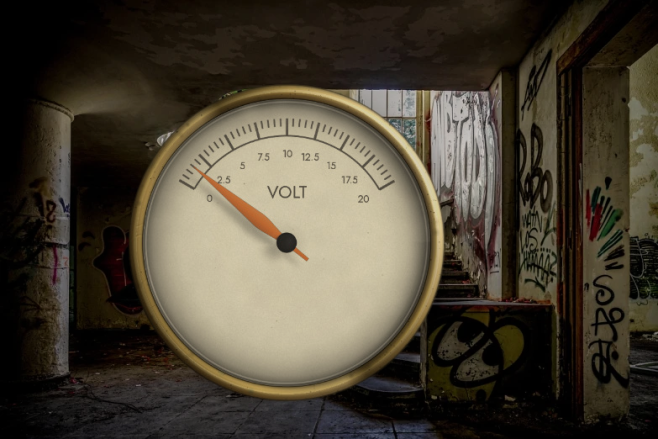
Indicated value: 1.5V
